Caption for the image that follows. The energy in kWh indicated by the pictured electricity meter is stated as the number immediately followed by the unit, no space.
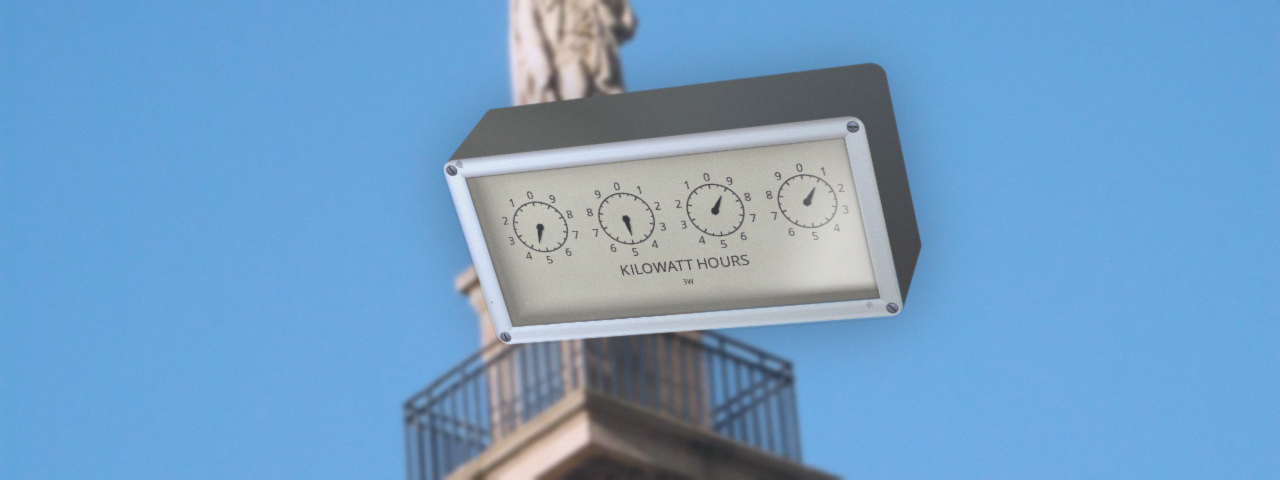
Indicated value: 4491kWh
